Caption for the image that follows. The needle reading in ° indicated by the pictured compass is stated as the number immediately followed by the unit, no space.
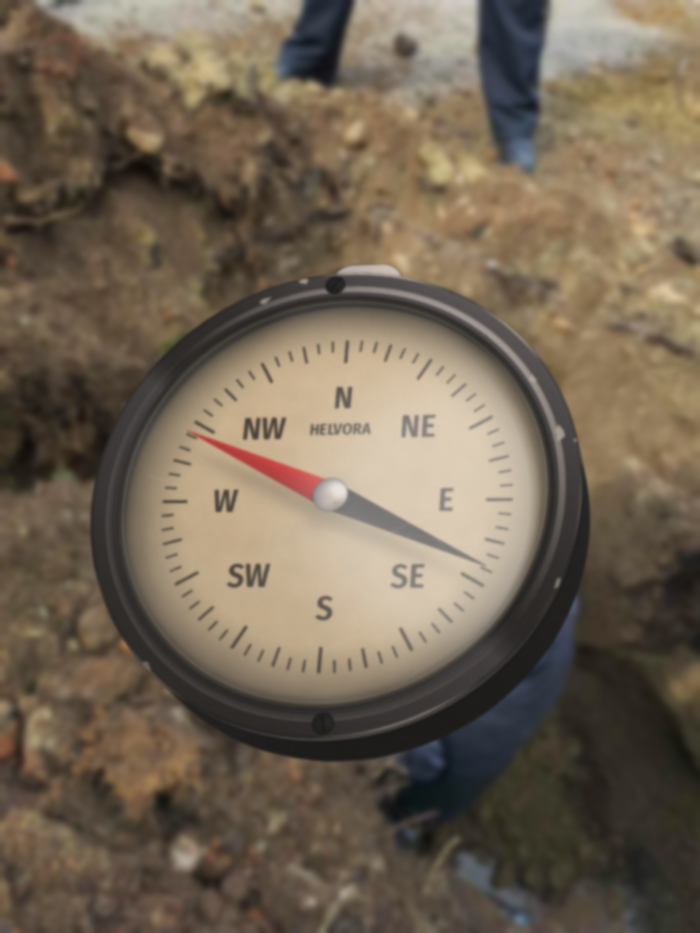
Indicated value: 295°
